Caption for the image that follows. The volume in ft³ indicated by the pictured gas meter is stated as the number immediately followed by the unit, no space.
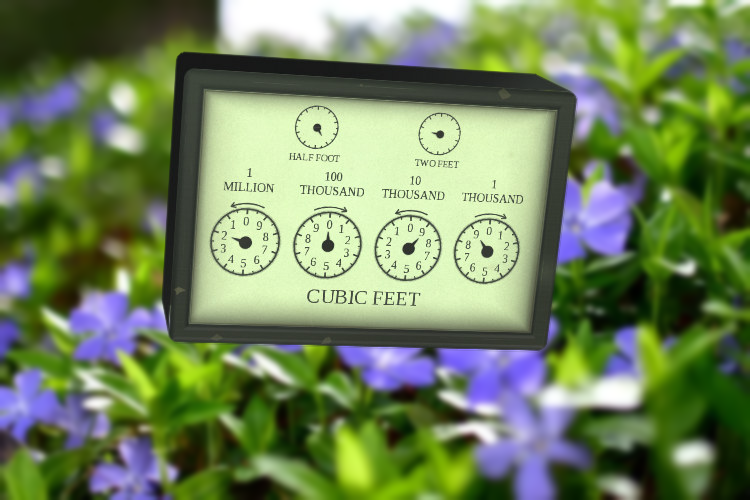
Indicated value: 198900ft³
